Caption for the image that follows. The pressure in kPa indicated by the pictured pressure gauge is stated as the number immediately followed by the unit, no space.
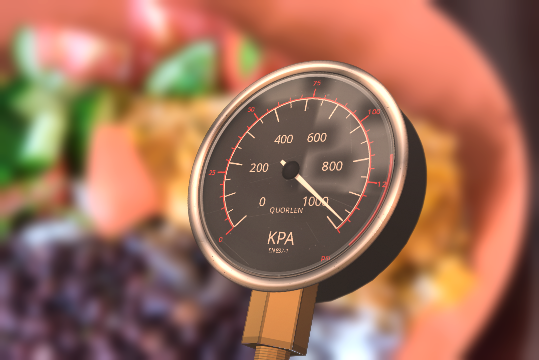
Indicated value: 975kPa
